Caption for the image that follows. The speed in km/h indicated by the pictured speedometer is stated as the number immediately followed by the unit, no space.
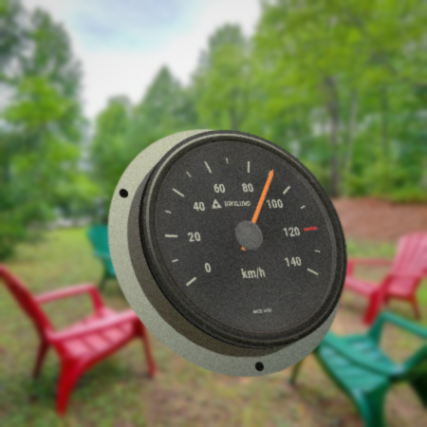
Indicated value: 90km/h
